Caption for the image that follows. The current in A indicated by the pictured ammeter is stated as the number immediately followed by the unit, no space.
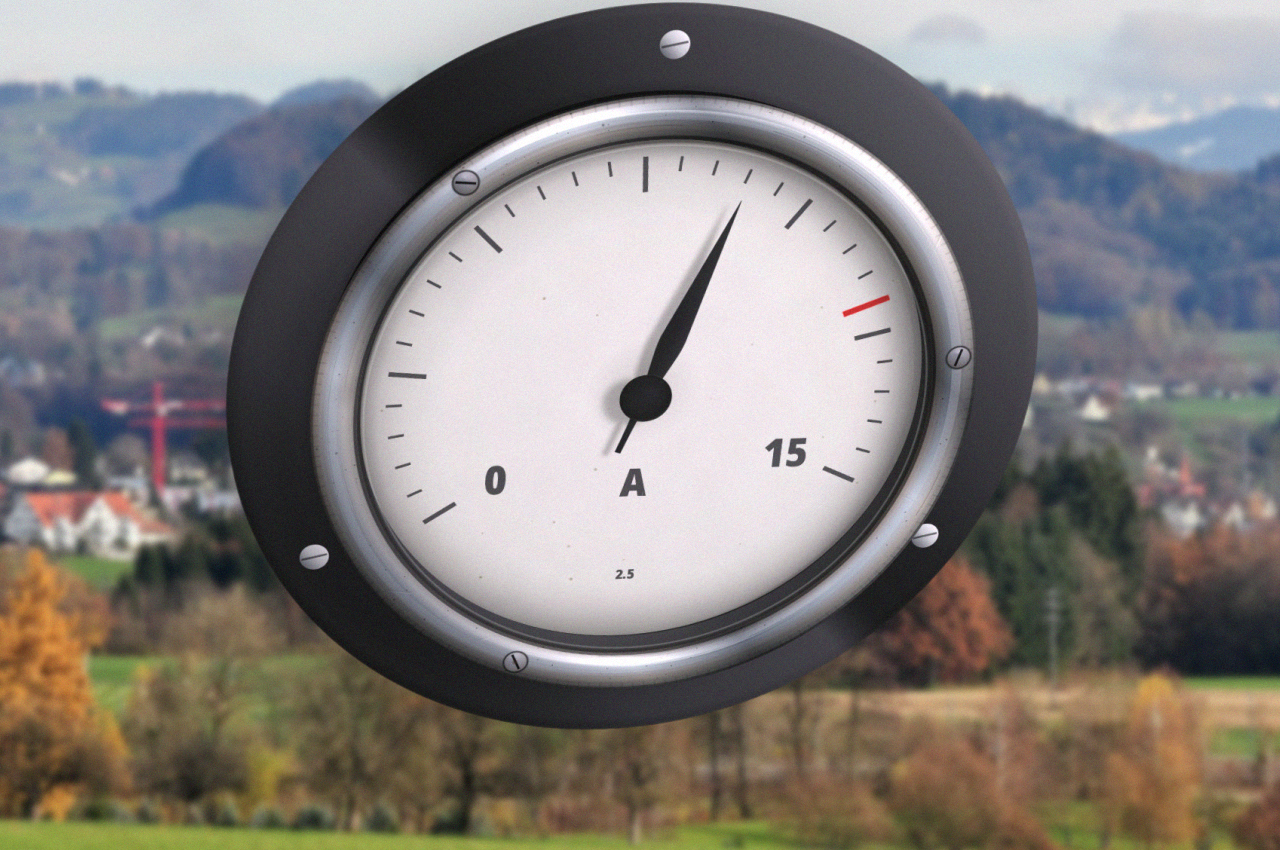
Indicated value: 9A
